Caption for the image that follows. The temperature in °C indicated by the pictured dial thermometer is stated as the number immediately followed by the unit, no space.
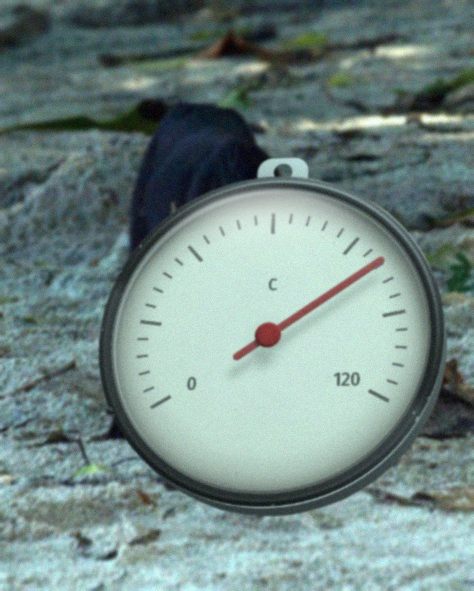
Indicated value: 88°C
